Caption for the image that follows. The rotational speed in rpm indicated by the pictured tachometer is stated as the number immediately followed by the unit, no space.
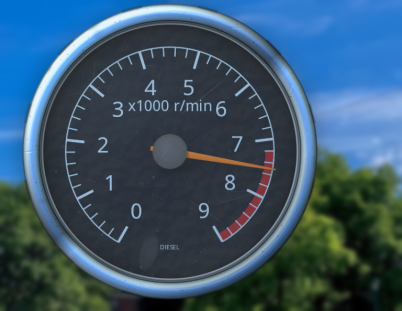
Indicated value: 7500rpm
